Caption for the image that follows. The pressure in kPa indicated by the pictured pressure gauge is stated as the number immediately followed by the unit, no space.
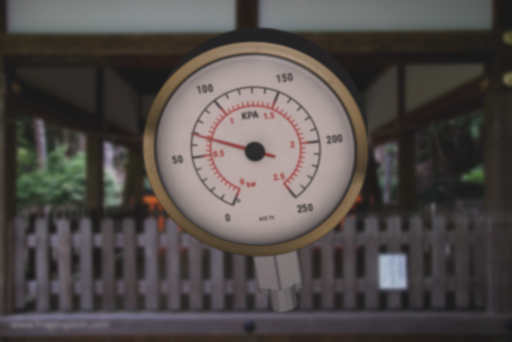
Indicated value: 70kPa
